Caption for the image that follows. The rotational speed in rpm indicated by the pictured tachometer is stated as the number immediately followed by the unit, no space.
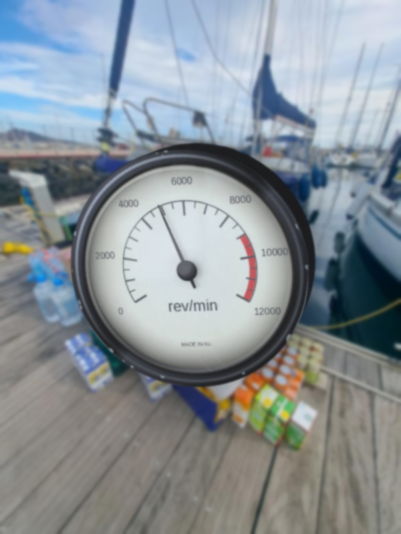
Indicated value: 5000rpm
